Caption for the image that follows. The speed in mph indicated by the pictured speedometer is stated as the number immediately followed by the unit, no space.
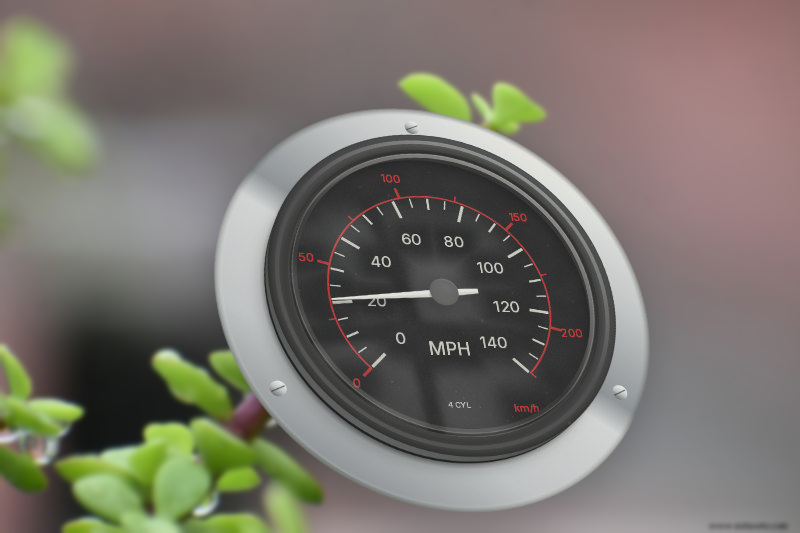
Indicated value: 20mph
